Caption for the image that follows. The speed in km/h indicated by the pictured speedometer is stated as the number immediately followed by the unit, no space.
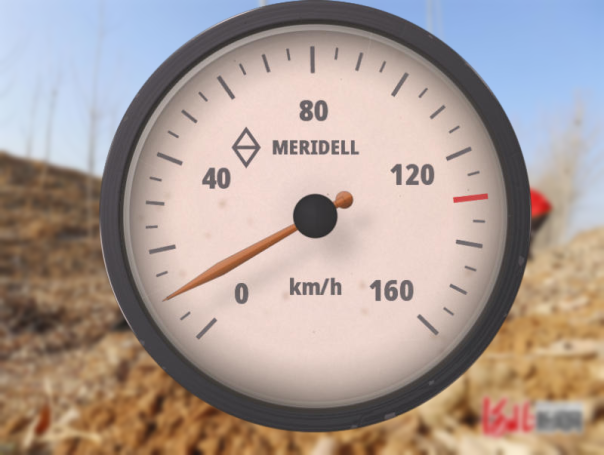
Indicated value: 10km/h
